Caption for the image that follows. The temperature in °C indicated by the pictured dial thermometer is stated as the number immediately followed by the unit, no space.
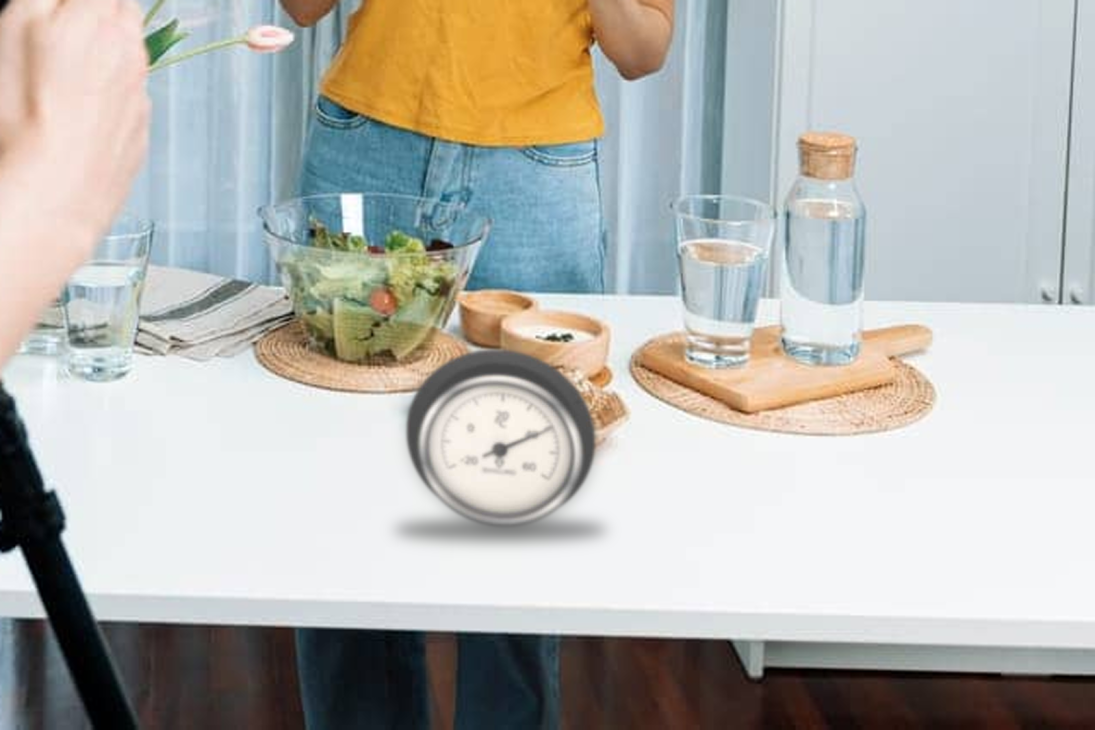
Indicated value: 40°C
